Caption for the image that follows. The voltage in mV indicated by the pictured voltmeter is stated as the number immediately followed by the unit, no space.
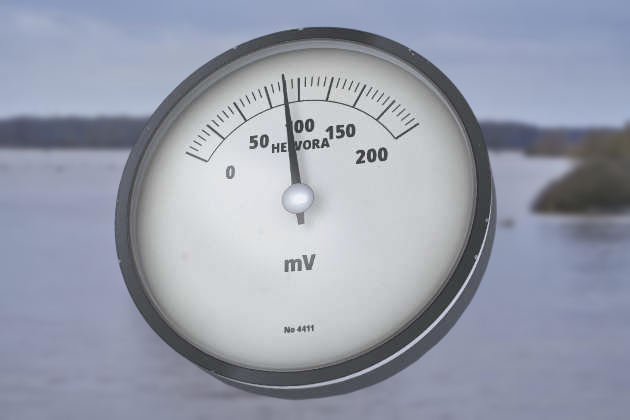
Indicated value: 90mV
